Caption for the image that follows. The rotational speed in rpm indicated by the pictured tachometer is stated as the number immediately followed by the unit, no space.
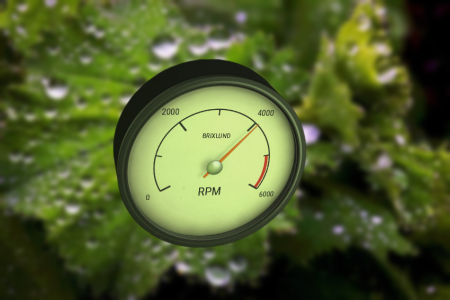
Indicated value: 4000rpm
